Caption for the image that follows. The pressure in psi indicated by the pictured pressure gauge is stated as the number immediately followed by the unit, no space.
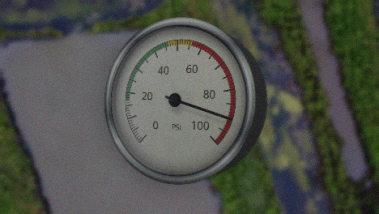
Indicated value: 90psi
